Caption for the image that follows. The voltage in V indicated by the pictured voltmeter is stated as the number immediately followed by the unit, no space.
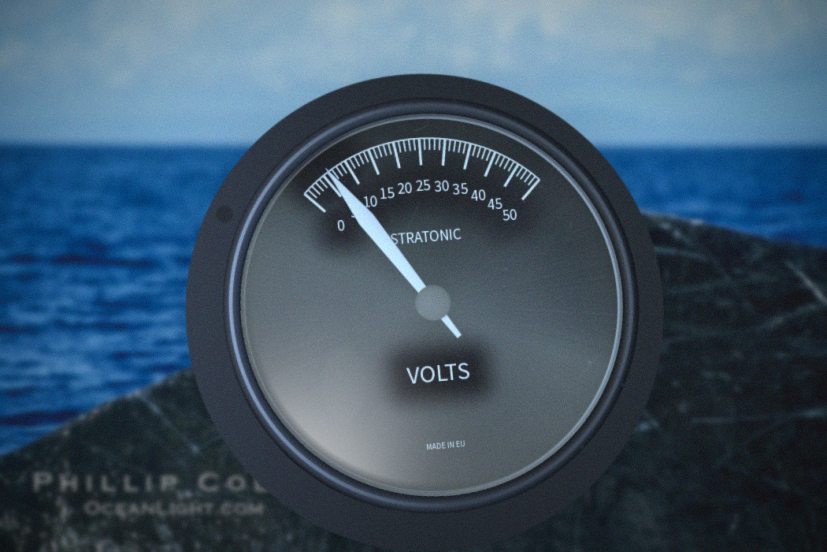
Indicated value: 6V
